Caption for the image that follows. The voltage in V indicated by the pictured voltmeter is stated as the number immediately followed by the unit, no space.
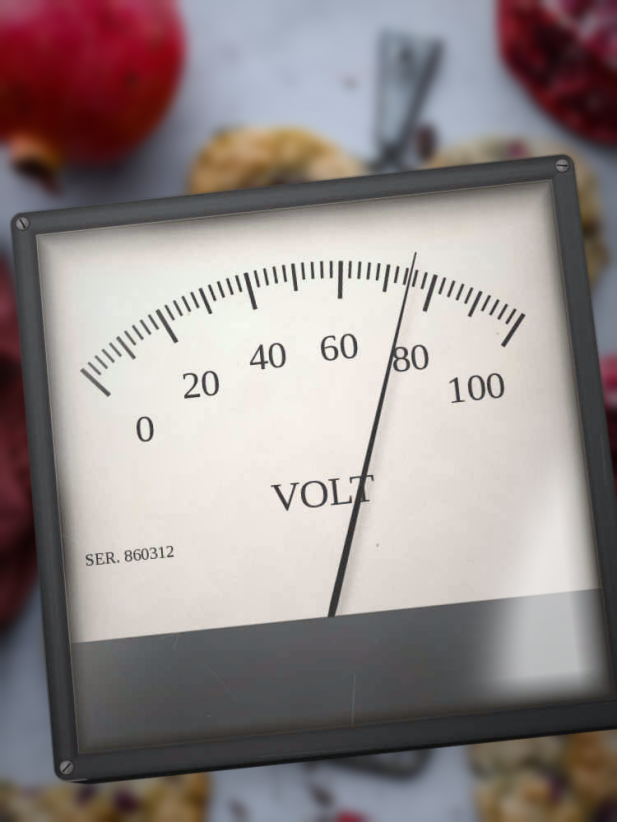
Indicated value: 75V
